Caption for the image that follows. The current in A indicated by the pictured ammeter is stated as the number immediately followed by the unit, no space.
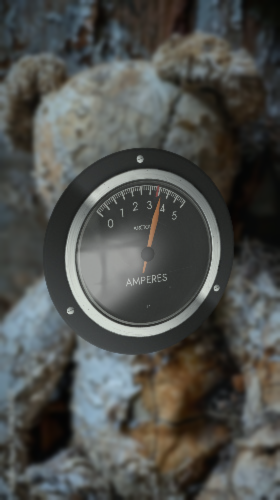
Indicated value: 3.5A
